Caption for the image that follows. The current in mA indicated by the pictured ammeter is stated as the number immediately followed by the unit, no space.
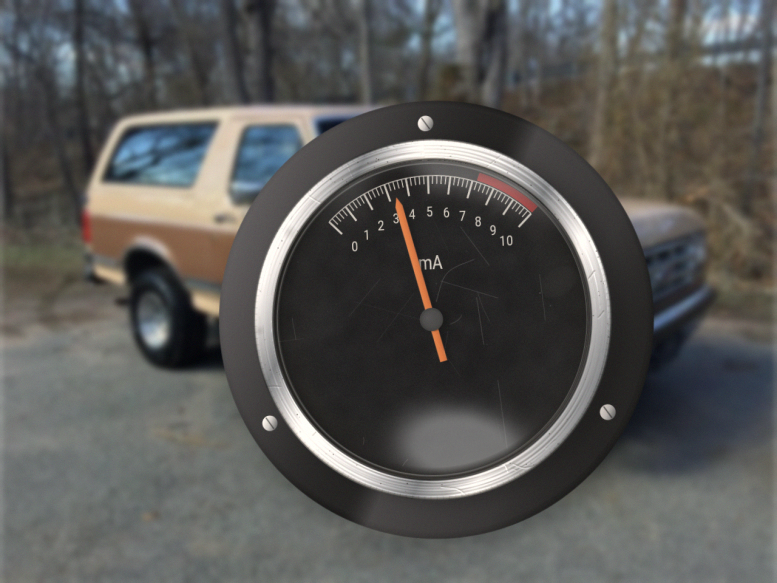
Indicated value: 3.4mA
